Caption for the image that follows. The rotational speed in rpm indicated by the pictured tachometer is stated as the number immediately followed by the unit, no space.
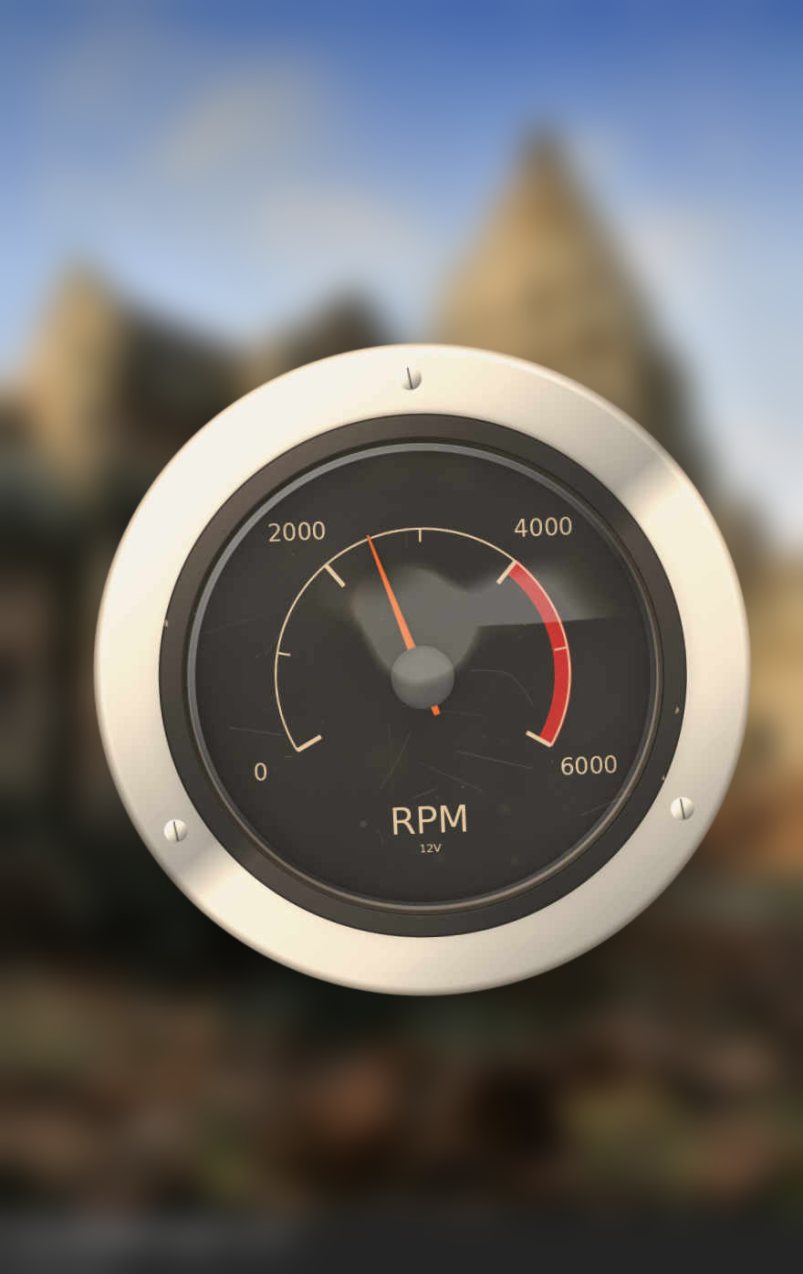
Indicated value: 2500rpm
